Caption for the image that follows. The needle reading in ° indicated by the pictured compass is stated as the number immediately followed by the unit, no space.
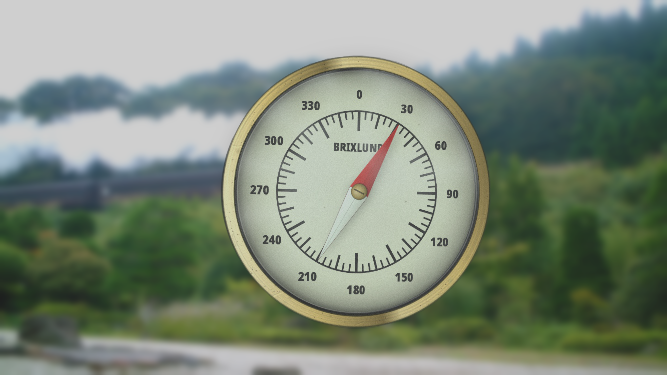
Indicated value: 30°
